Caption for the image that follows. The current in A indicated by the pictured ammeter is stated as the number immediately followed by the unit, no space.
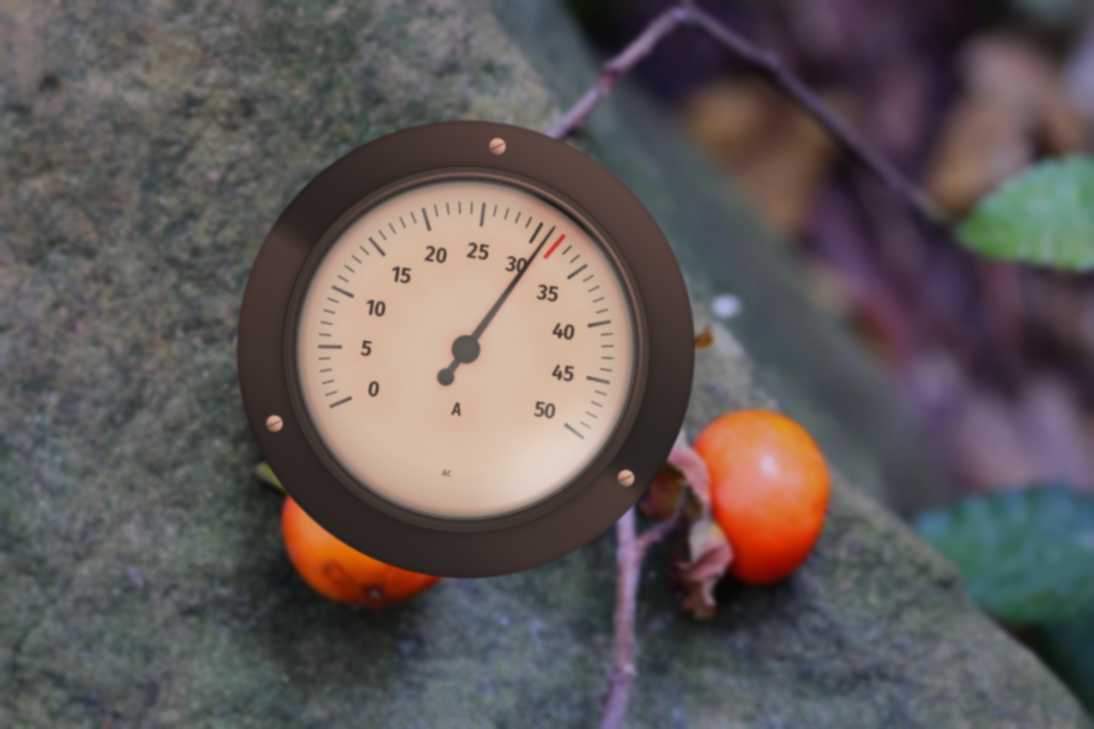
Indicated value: 31A
